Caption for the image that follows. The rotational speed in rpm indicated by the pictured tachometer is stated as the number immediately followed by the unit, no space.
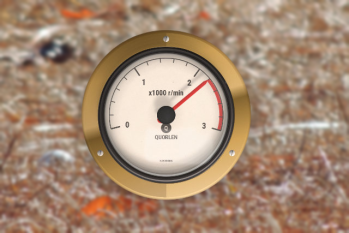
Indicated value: 2200rpm
